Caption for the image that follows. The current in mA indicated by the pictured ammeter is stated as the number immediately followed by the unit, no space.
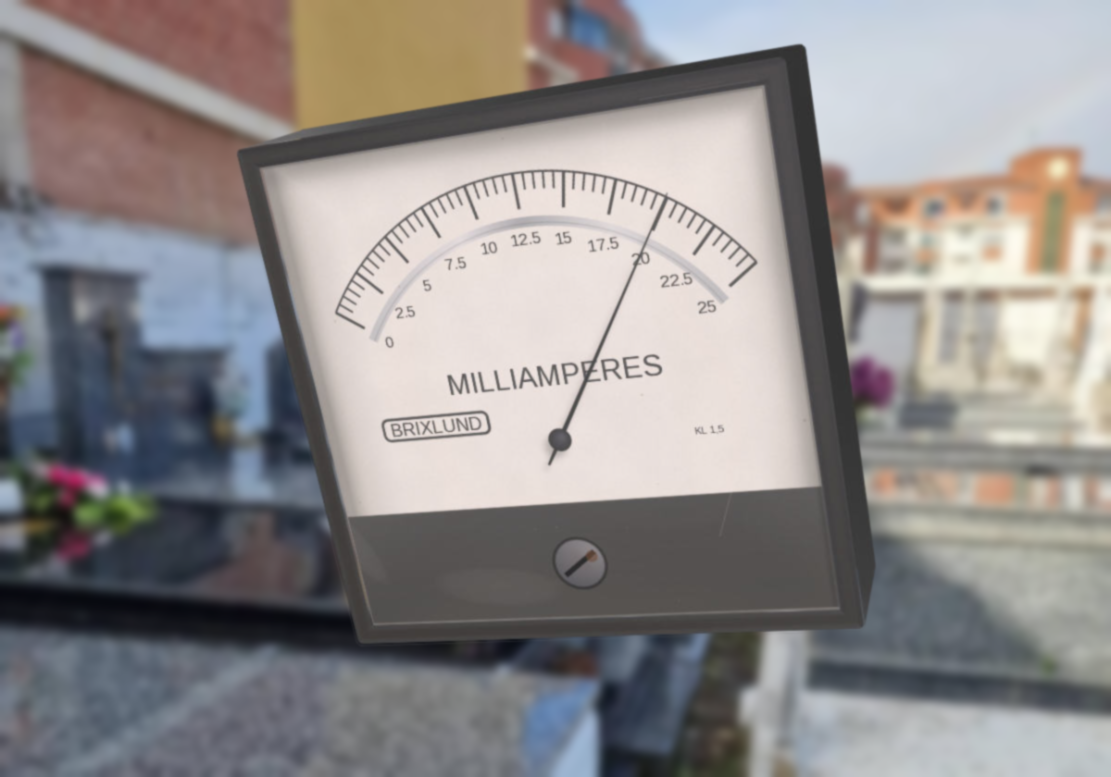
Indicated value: 20mA
